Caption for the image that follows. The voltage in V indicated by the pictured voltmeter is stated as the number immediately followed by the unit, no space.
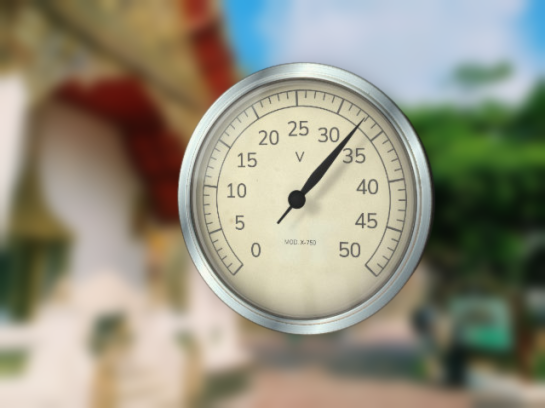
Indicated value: 33V
